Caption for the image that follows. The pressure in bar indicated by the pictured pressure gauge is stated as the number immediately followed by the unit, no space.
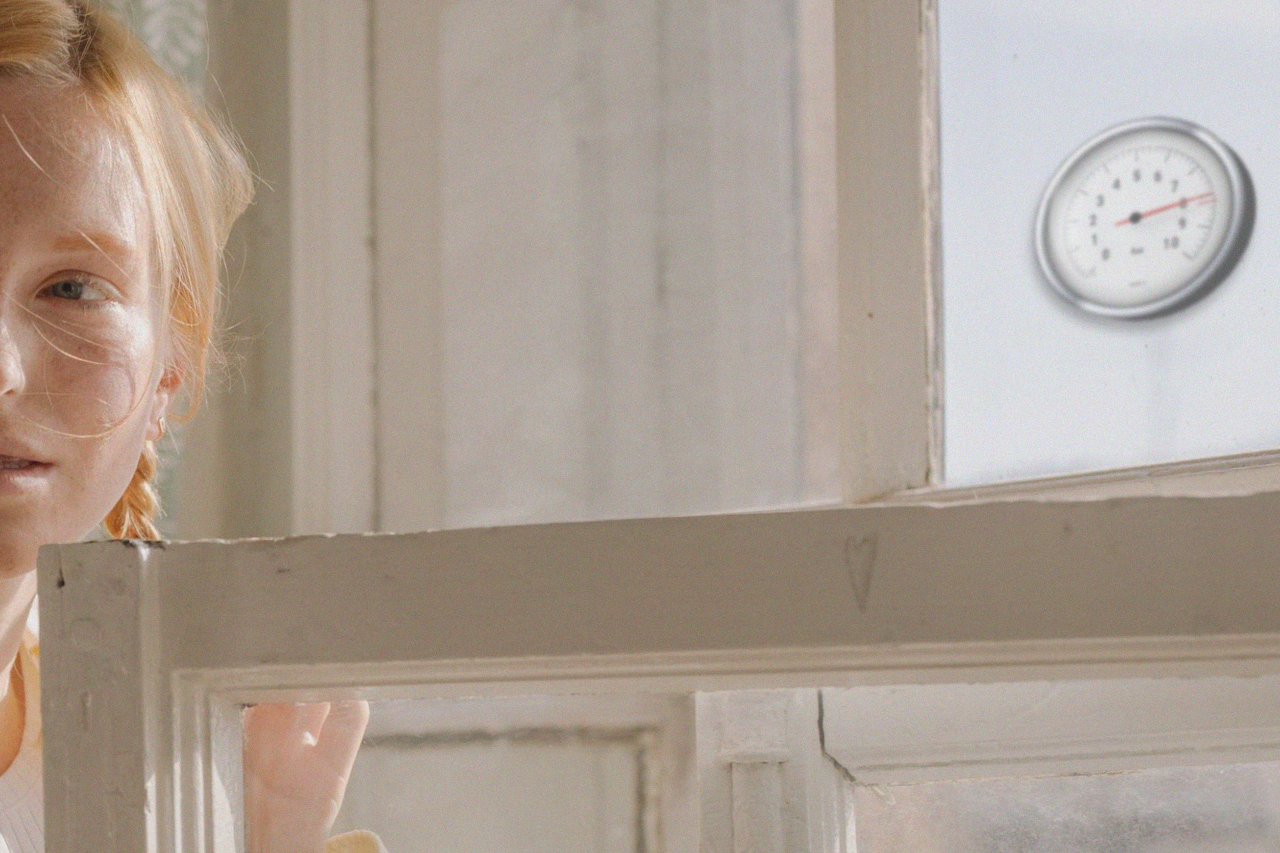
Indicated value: 8bar
